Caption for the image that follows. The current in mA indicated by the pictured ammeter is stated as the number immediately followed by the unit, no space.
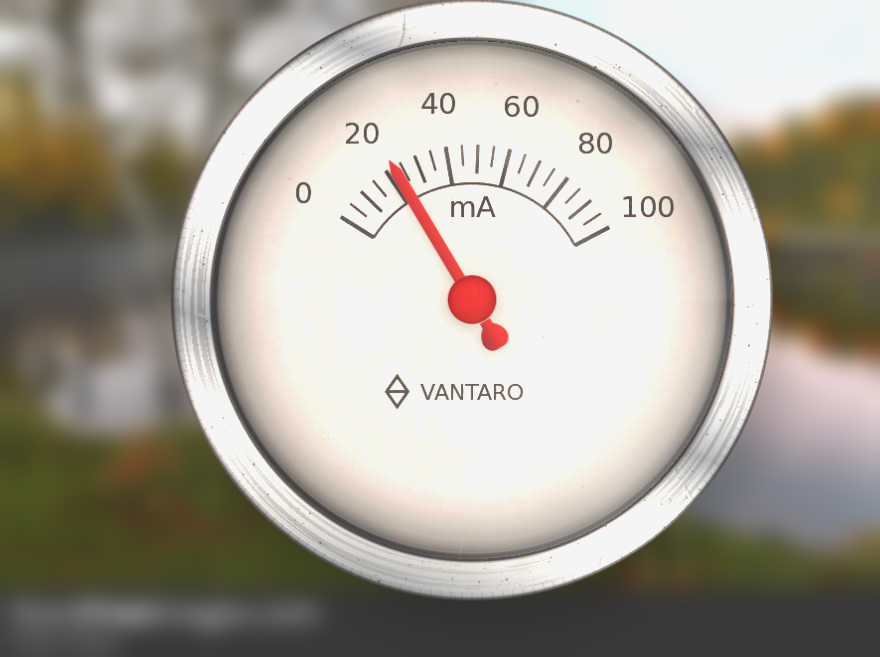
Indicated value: 22.5mA
